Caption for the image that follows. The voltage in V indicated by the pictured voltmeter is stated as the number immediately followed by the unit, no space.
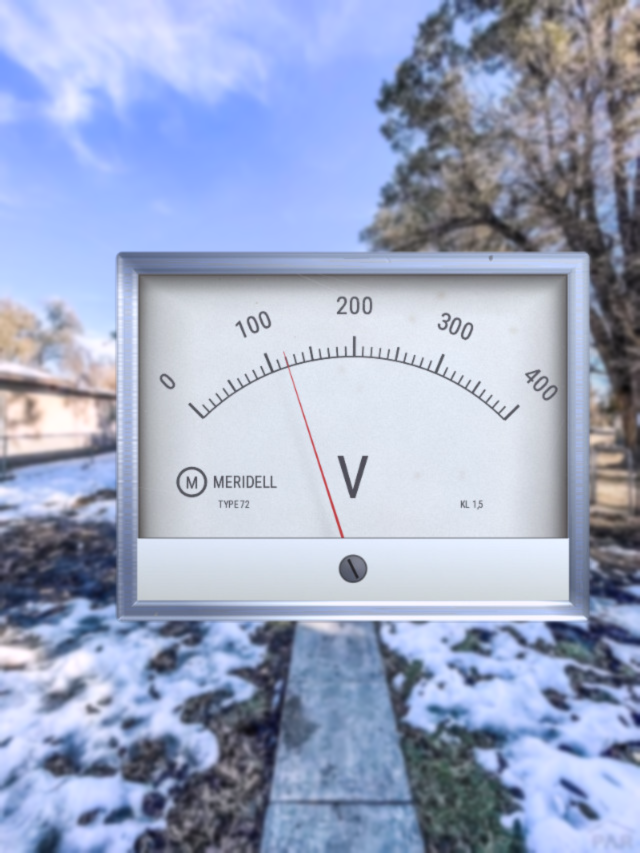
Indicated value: 120V
